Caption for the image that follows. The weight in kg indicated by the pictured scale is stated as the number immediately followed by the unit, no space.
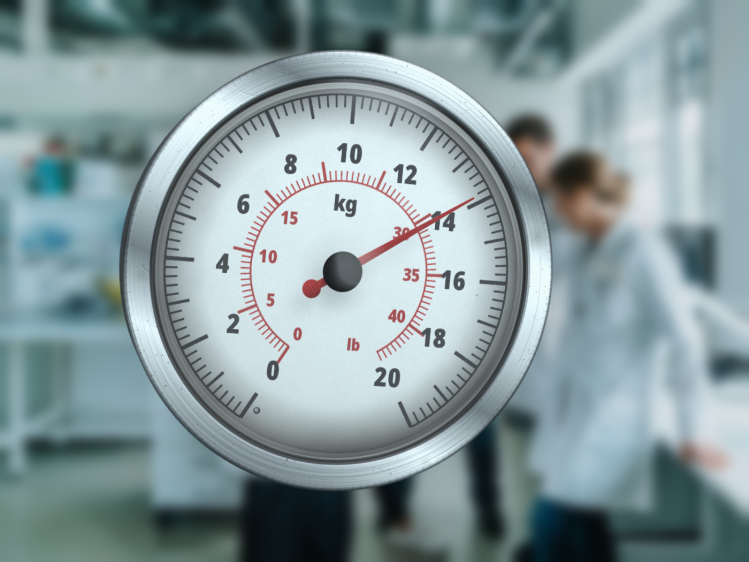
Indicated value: 13.8kg
